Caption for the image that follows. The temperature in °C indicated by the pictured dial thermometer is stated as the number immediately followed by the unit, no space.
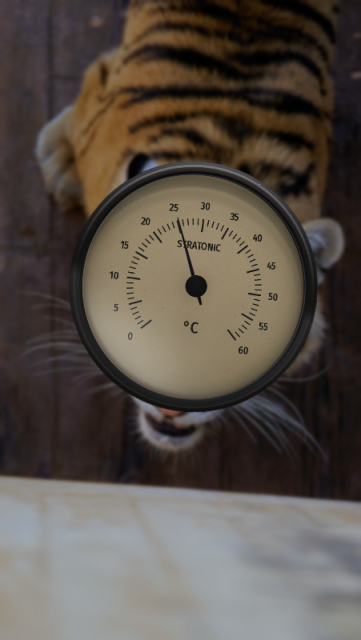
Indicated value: 25°C
